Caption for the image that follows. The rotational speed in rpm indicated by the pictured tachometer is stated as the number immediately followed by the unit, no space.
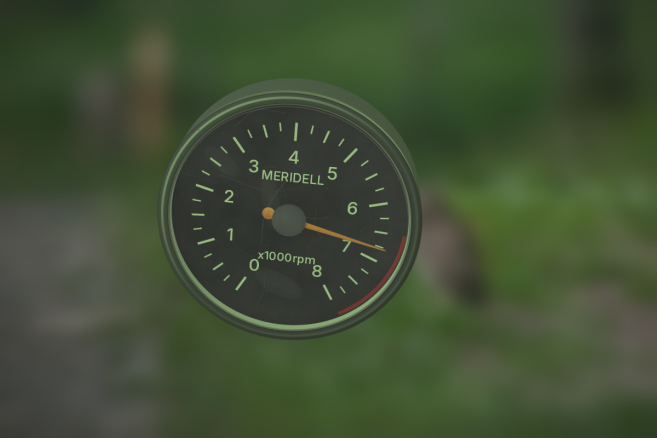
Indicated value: 6750rpm
